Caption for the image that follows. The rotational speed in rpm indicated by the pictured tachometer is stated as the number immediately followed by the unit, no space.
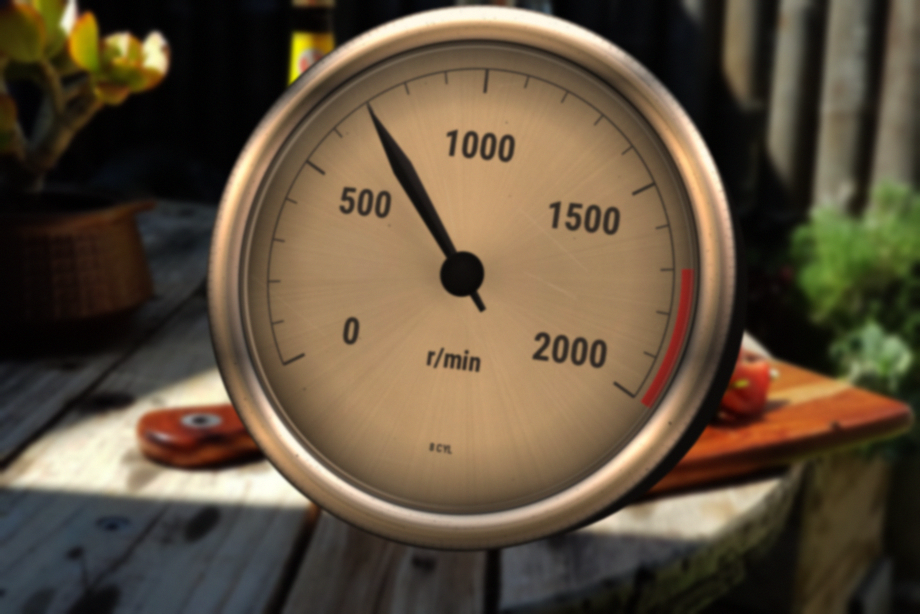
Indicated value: 700rpm
